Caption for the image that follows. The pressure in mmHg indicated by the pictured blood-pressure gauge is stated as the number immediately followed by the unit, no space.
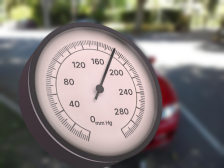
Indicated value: 180mmHg
